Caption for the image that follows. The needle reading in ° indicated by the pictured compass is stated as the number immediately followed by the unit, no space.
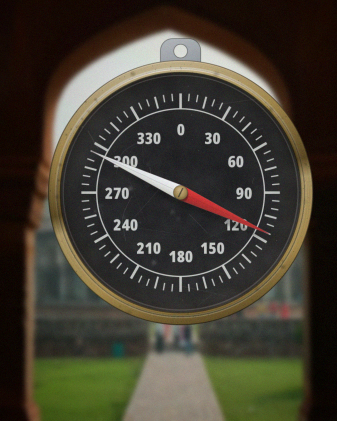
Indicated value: 115°
